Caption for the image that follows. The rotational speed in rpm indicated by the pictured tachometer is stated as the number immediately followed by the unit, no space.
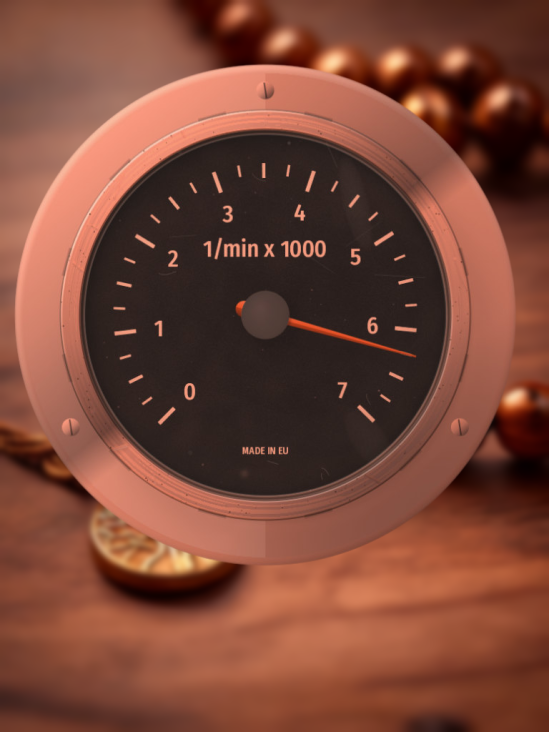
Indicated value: 6250rpm
